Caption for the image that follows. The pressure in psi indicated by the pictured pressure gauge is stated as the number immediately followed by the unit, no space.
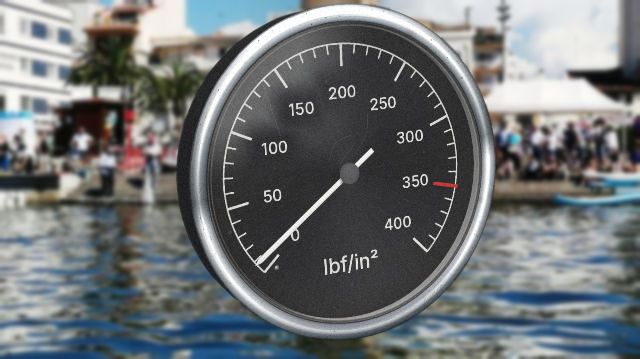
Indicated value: 10psi
